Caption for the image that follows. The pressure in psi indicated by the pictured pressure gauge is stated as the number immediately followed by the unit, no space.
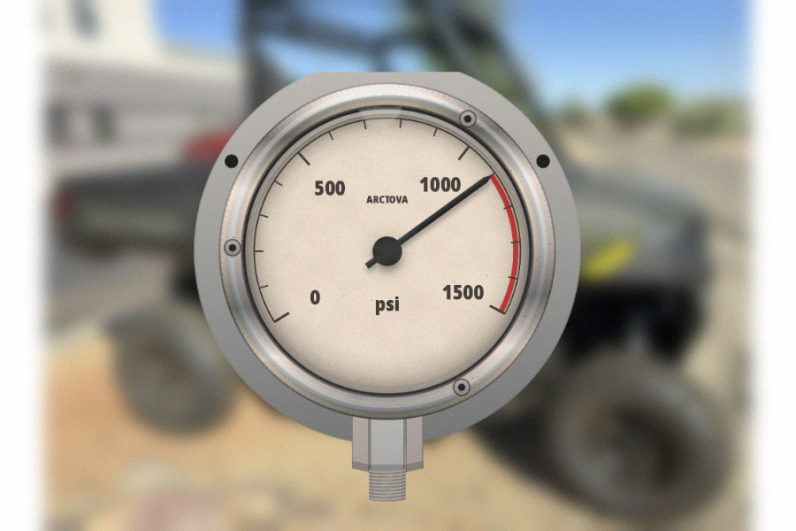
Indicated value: 1100psi
